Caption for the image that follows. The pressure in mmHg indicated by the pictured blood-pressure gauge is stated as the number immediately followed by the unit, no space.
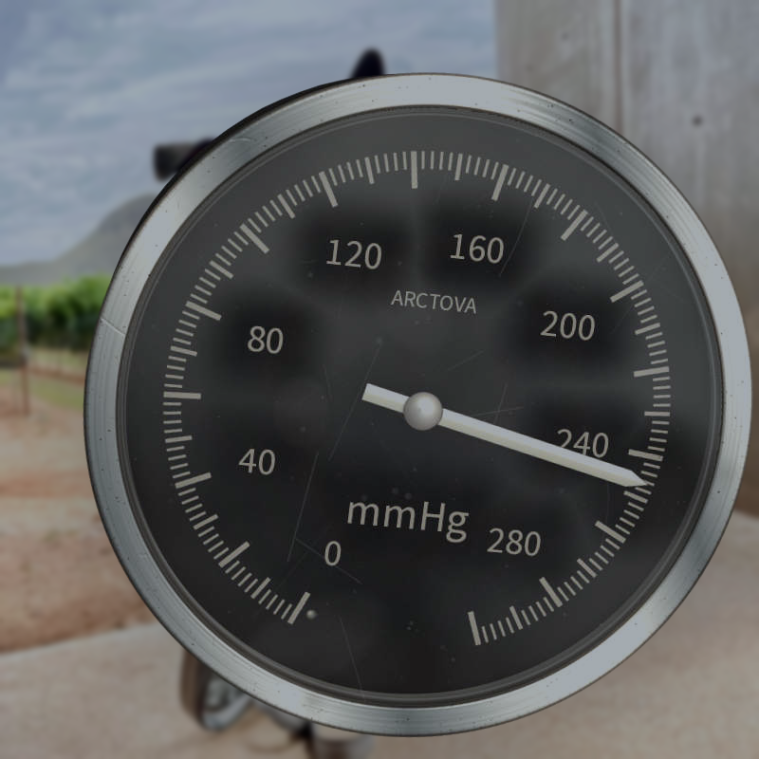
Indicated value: 246mmHg
